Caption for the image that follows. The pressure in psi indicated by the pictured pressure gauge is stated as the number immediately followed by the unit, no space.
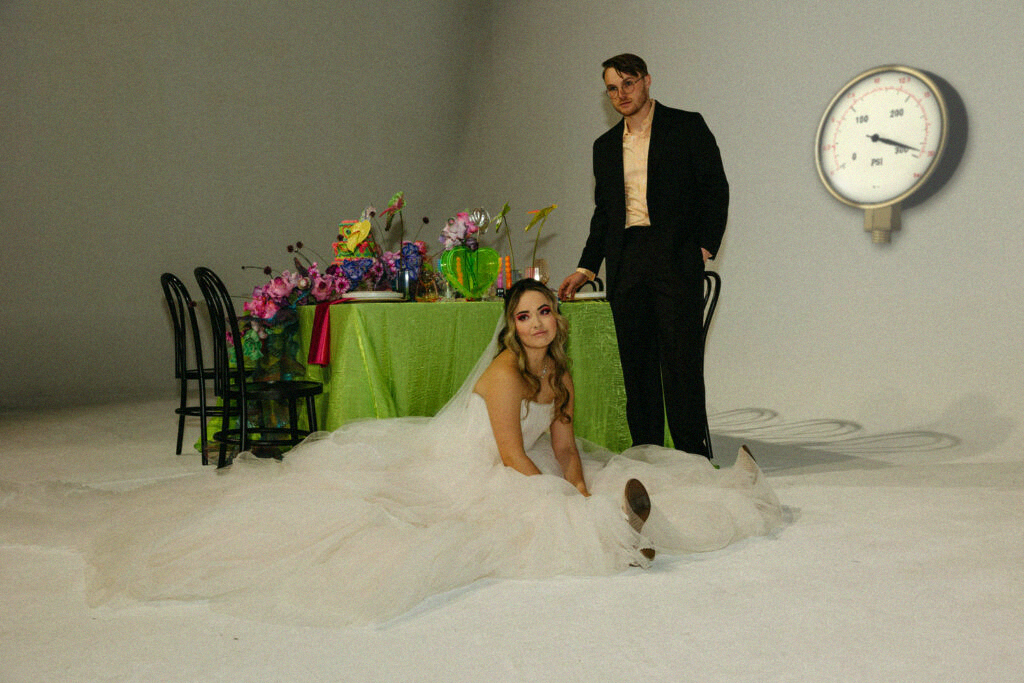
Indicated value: 290psi
